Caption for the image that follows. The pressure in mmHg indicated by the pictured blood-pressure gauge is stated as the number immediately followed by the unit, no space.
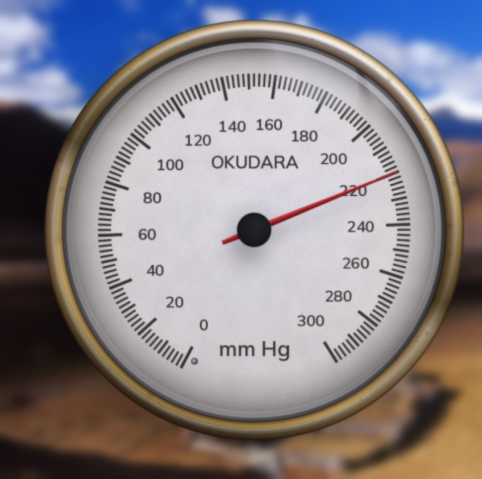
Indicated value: 220mmHg
